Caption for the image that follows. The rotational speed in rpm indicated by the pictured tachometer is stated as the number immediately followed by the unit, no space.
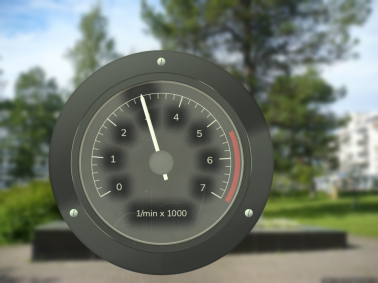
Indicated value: 3000rpm
